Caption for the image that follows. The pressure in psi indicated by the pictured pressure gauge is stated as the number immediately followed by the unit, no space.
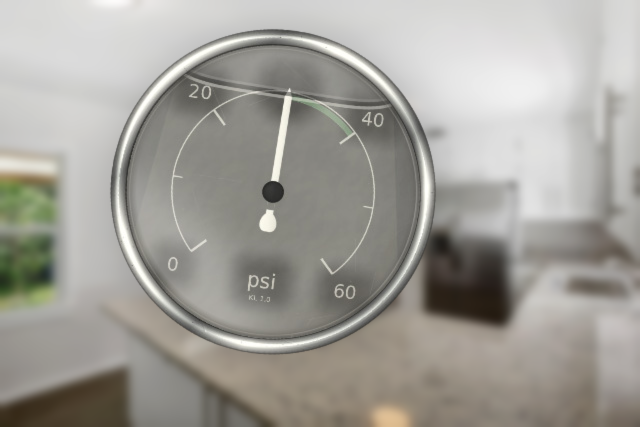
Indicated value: 30psi
